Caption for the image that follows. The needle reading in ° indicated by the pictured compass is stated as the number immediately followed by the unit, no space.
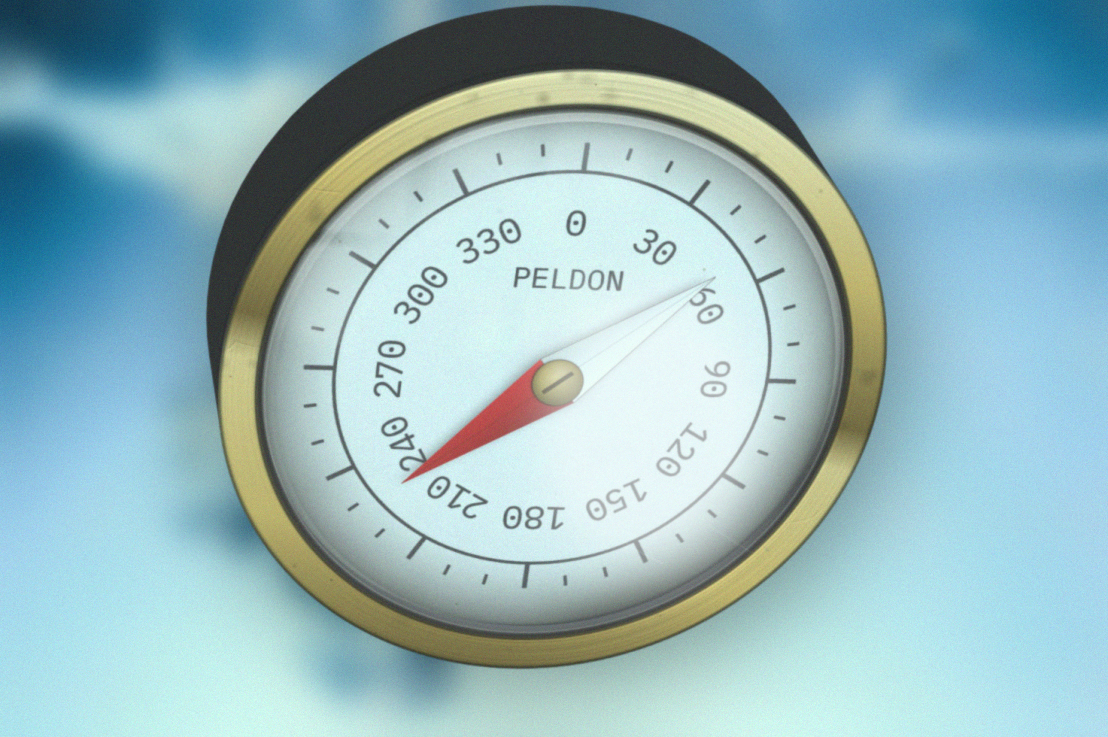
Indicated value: 230°
